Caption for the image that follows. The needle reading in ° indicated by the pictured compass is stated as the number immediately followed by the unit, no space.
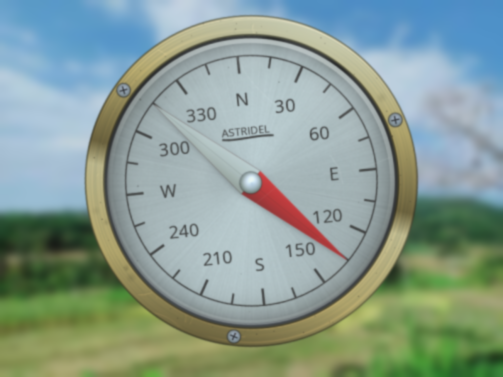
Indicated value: 135°
